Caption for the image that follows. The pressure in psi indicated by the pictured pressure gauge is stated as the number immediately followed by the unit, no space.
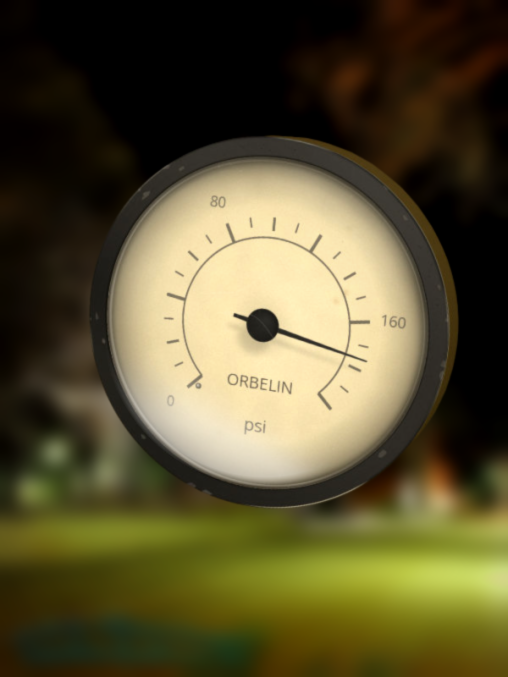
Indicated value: 175psi
